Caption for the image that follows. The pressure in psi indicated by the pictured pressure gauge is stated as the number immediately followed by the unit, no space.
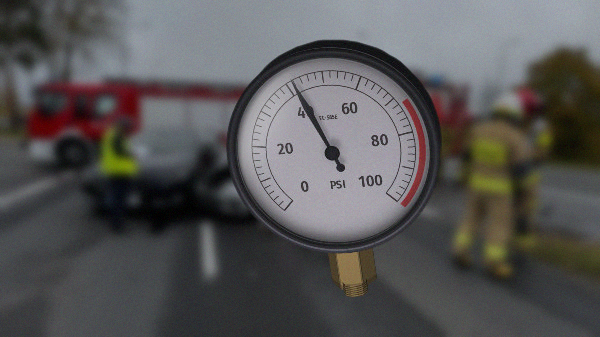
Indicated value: 42psi
